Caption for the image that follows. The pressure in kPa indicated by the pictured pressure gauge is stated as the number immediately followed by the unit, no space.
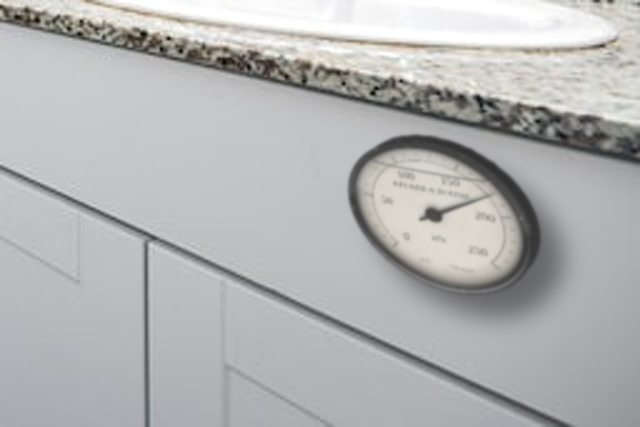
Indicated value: 180kPa
